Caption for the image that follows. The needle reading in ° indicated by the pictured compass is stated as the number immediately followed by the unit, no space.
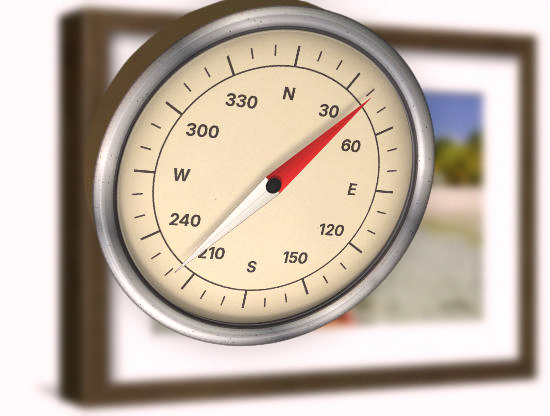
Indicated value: 40°
